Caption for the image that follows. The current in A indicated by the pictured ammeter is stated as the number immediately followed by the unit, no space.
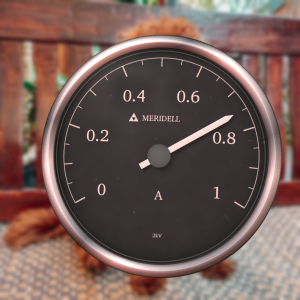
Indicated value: 0.75A
